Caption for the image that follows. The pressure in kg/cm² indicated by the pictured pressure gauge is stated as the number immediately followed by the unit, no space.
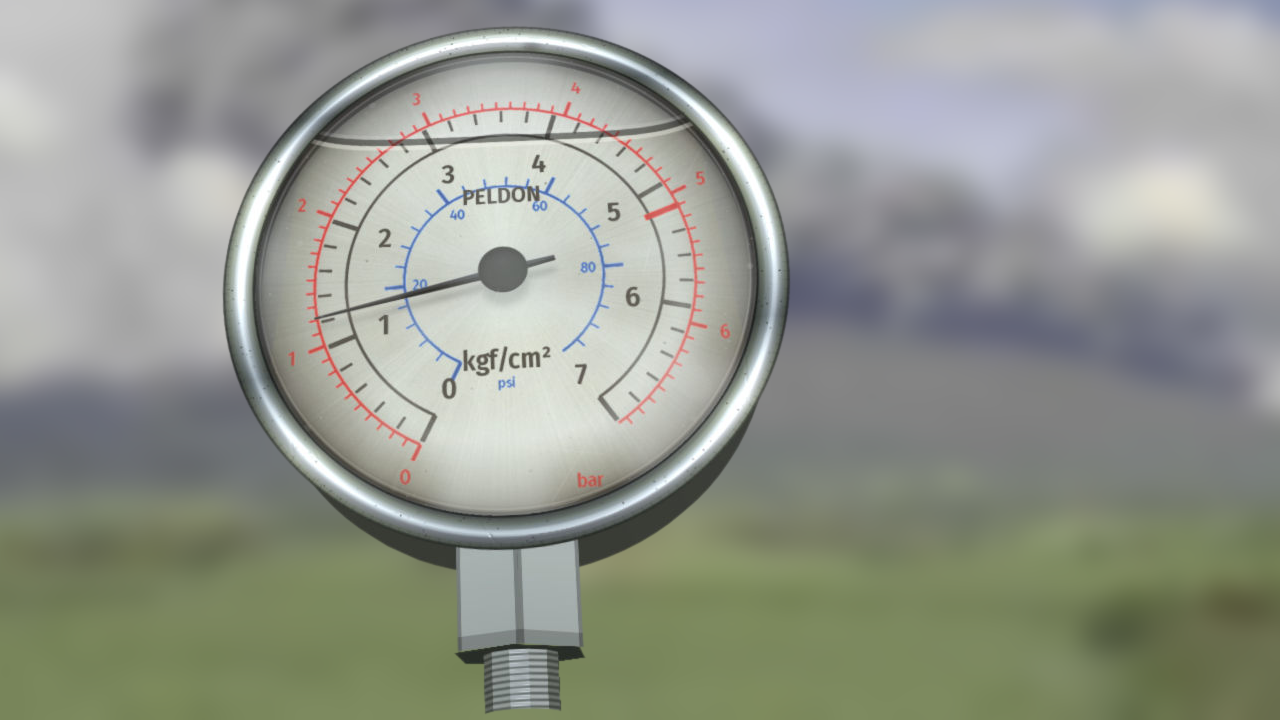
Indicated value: 1.2kg/cm²
